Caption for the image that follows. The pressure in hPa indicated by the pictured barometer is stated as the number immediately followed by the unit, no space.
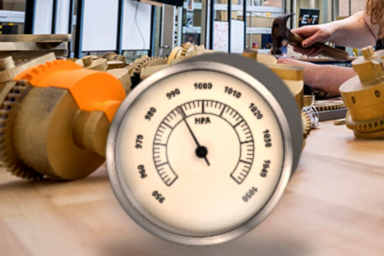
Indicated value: 990hPa
